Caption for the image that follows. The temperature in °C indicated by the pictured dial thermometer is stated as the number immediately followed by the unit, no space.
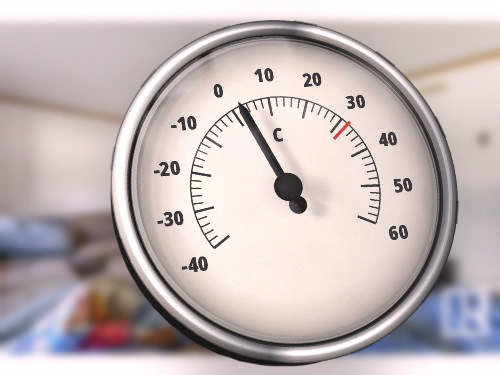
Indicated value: 2°C
